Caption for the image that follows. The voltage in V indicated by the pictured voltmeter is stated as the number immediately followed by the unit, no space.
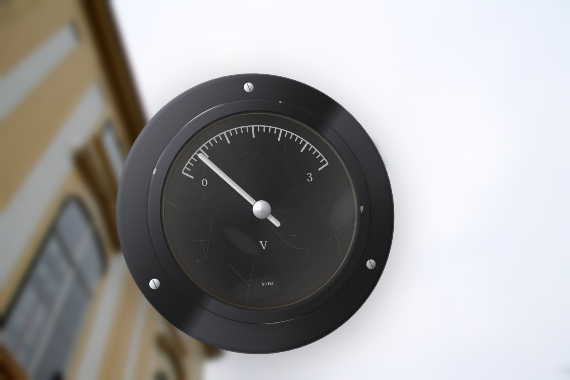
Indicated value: 0.4V
